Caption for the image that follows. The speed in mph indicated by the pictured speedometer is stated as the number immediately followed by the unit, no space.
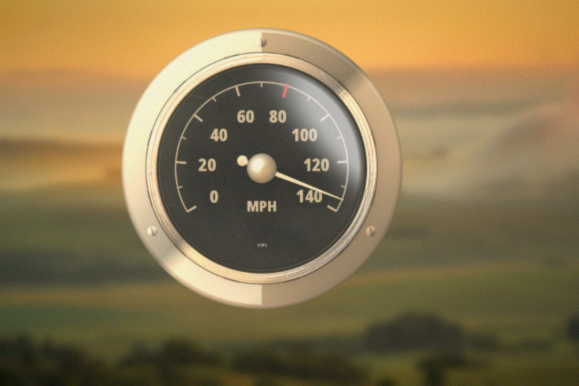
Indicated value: 135mph
